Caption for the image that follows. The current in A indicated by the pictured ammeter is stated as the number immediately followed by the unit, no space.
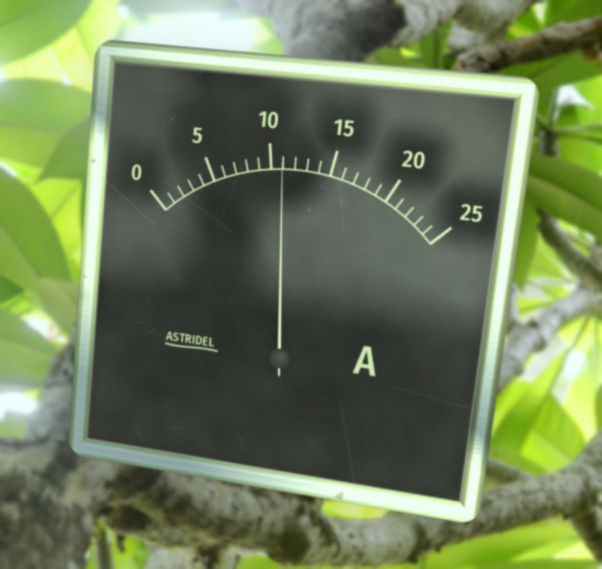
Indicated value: 11A
